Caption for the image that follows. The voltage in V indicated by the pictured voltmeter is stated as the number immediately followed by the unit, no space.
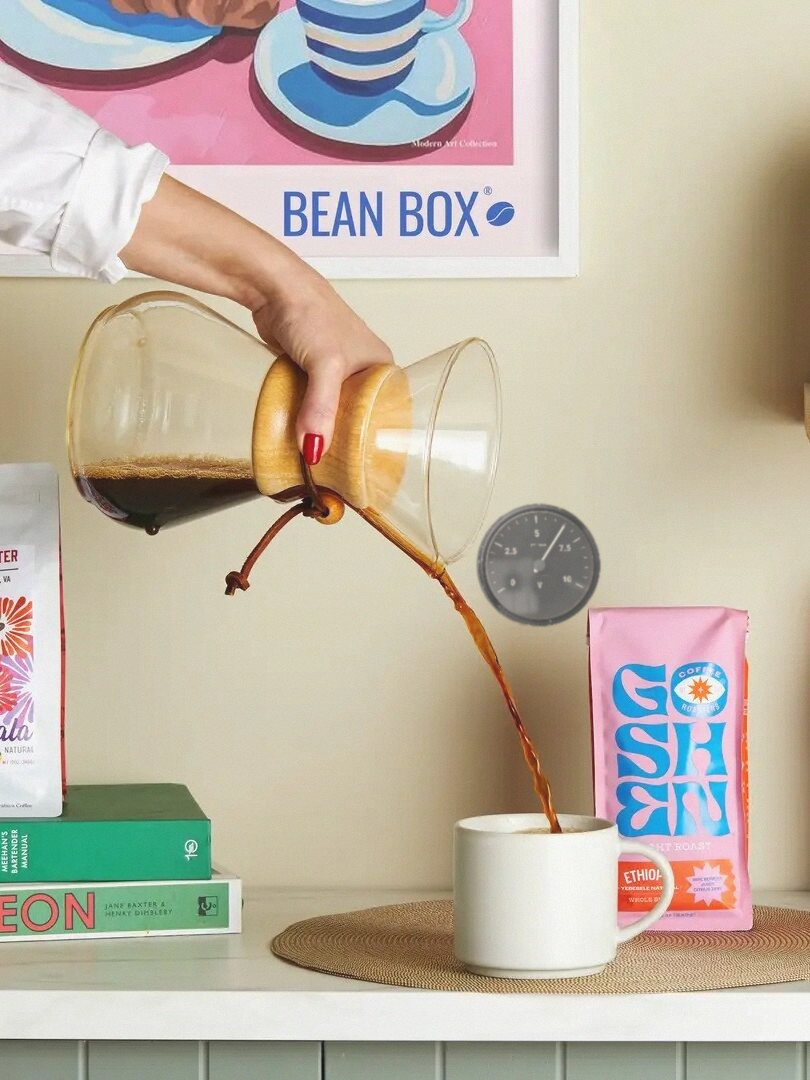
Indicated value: 6.5V
